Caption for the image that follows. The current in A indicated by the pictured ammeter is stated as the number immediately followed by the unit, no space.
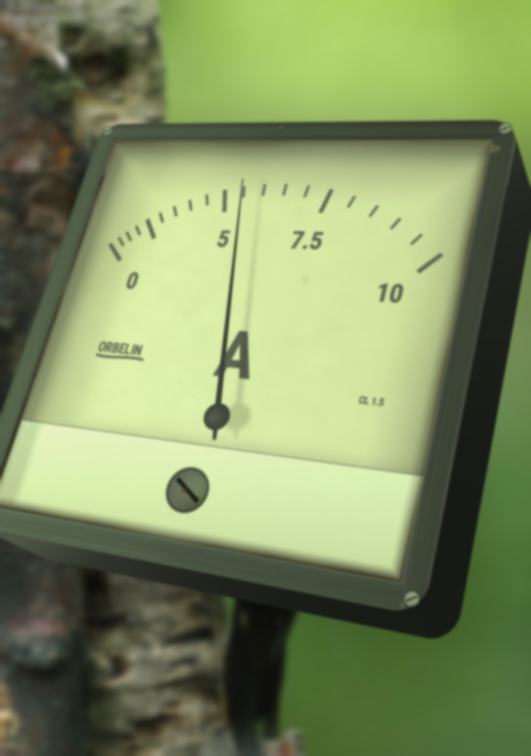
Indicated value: 5.5A
